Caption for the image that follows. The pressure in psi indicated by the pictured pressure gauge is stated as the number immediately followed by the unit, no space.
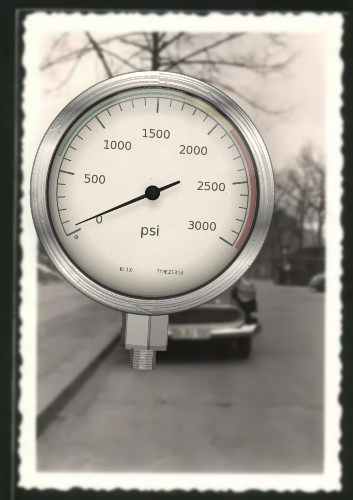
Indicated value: 50psi
